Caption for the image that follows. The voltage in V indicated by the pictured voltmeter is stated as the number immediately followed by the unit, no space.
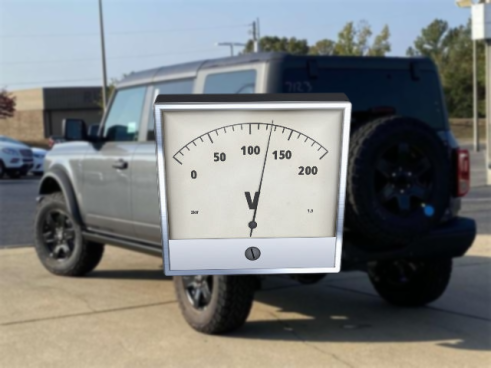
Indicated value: 125V
